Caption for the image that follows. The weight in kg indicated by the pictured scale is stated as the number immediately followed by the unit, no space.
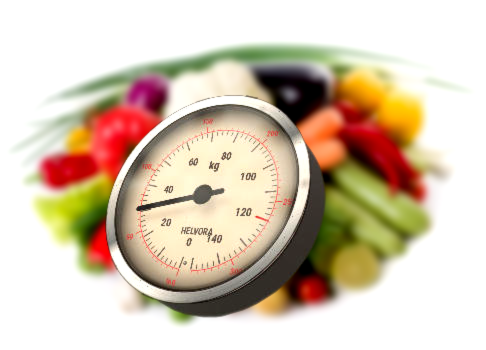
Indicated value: 30kg
